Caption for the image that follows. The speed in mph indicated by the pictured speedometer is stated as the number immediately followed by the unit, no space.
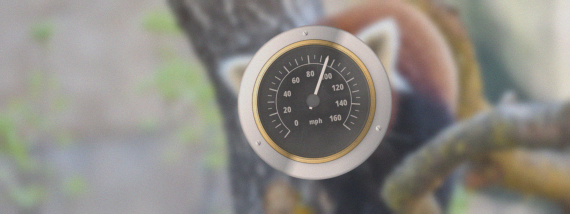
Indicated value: 95mph
